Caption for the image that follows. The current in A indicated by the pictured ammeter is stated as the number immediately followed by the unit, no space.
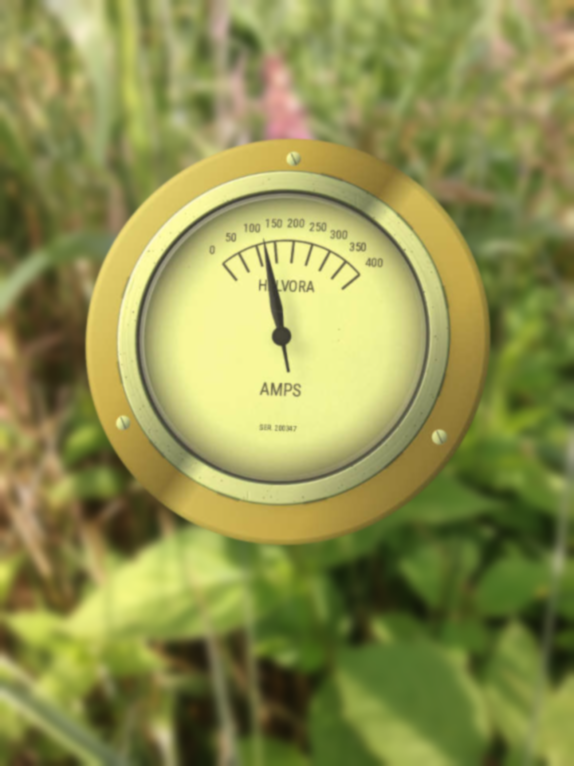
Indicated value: 125A
